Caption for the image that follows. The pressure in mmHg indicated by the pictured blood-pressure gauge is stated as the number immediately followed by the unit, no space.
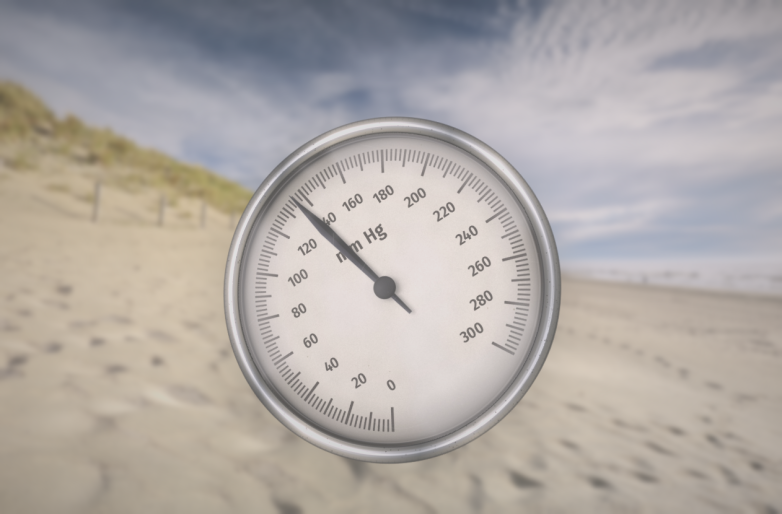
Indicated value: 136mmHg
